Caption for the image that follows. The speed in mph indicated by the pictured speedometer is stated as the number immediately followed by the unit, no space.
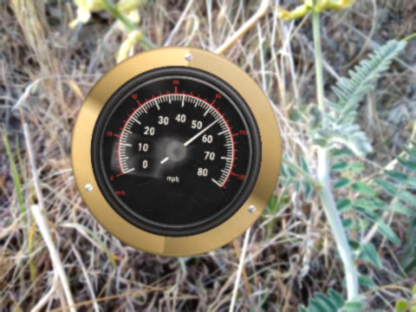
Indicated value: 55mph
